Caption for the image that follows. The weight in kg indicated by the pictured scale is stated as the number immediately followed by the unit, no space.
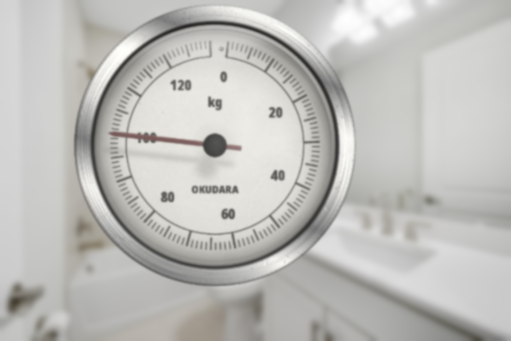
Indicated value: 100kg
